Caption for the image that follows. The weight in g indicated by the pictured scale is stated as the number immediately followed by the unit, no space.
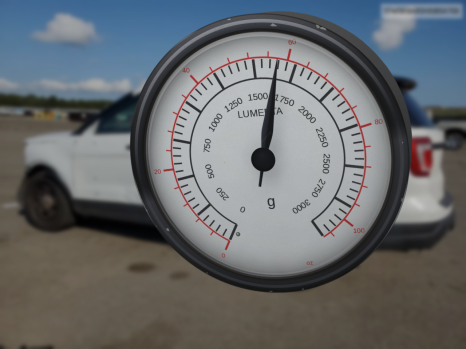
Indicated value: 1650g
